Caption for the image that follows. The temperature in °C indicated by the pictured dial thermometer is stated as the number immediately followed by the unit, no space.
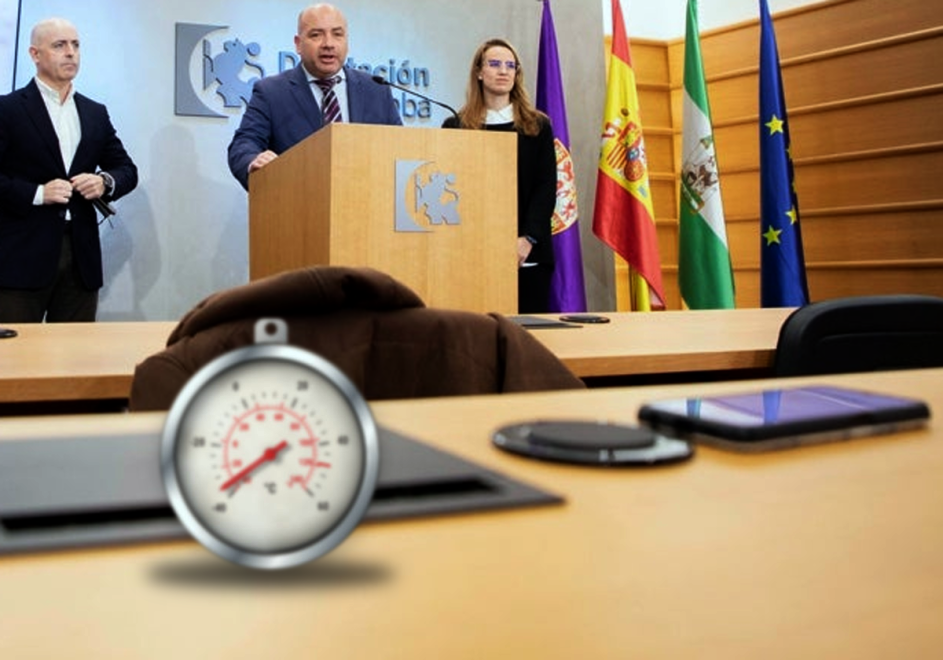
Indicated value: -36°C
